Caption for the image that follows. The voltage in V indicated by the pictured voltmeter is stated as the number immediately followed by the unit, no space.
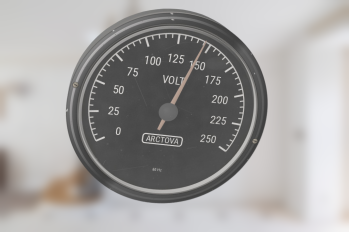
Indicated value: 145V
